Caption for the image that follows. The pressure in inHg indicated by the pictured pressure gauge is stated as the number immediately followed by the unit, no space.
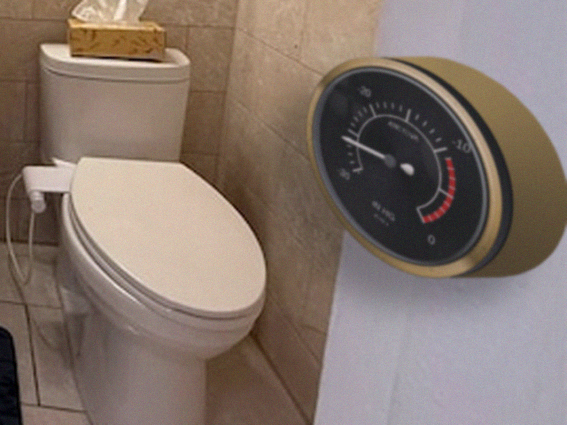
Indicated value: -26inHg
